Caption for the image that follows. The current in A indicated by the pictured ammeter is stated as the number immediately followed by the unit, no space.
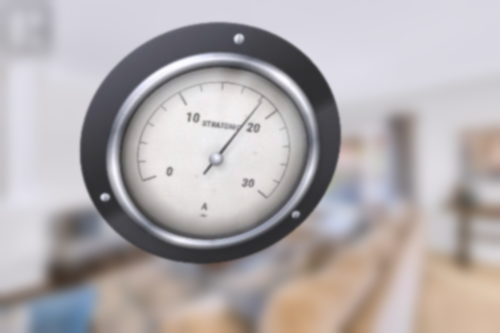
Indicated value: 18A
